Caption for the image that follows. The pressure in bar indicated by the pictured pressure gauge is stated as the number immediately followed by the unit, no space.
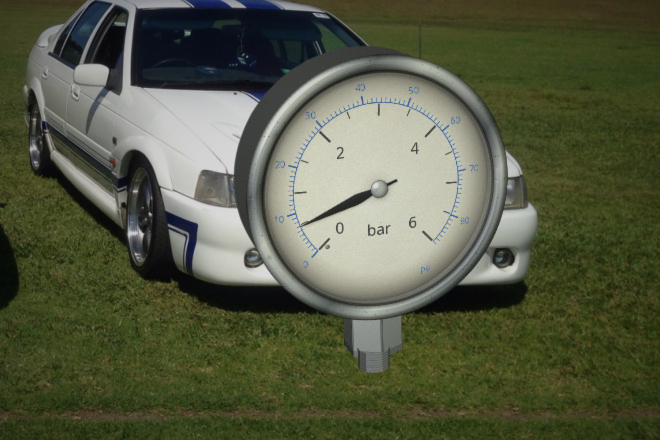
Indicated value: 0.5bar
